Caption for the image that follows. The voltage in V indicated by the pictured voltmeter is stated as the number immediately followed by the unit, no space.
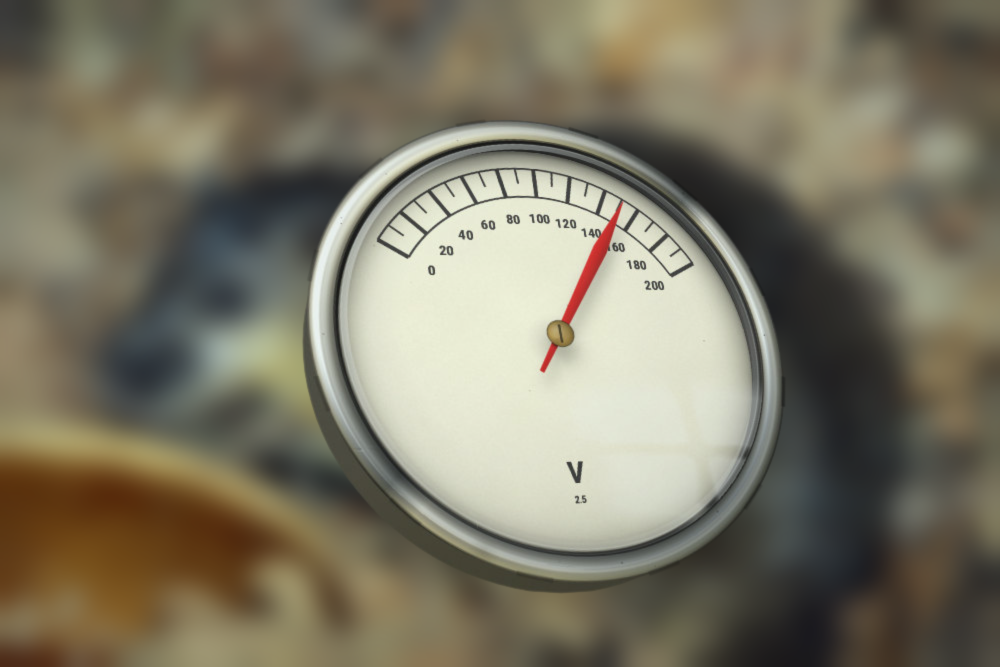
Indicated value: 150V
